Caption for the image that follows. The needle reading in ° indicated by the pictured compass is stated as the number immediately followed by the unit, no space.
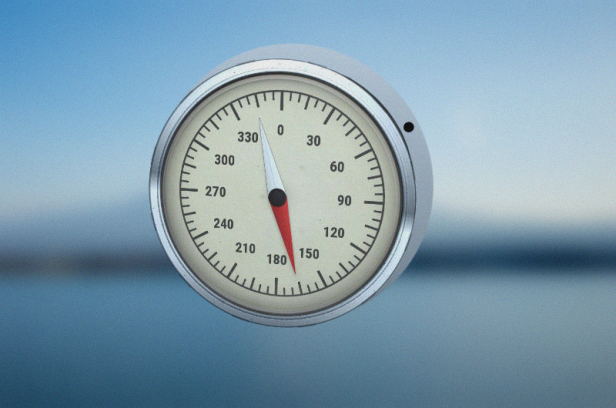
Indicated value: 165°
